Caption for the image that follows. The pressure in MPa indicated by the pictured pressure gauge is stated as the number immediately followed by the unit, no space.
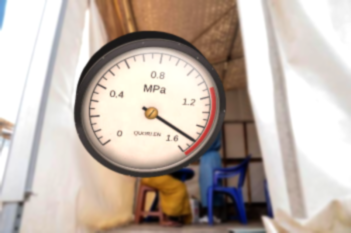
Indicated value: 1.5MPa
